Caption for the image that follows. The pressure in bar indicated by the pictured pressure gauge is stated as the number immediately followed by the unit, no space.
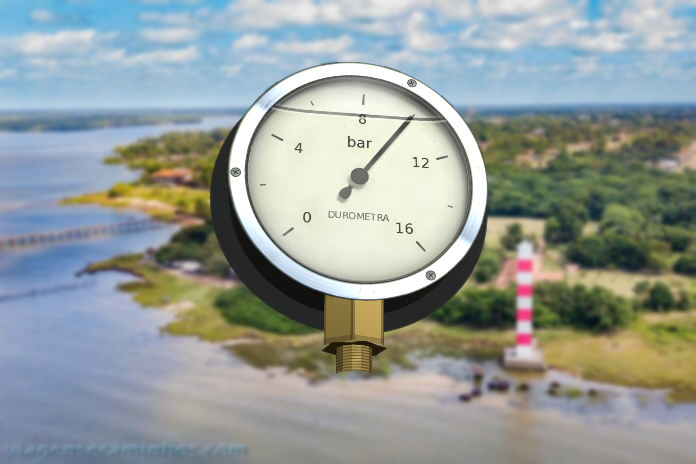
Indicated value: 10bar
